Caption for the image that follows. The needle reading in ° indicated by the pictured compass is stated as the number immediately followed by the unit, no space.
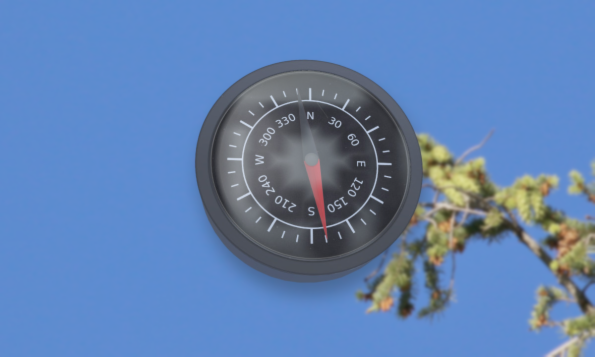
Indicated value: 170°
